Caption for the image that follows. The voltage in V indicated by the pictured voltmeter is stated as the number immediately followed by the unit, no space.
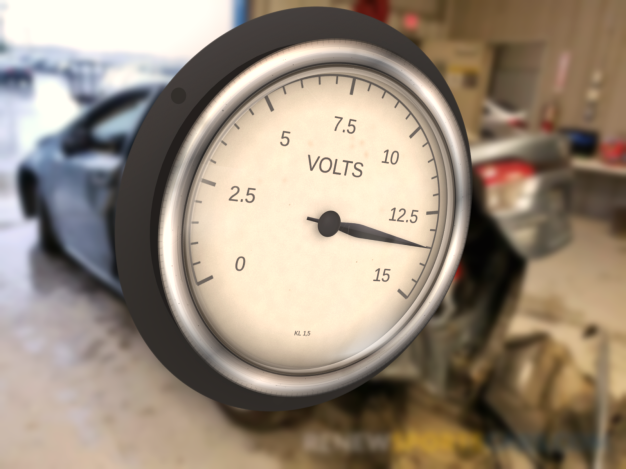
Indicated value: 13.5V
